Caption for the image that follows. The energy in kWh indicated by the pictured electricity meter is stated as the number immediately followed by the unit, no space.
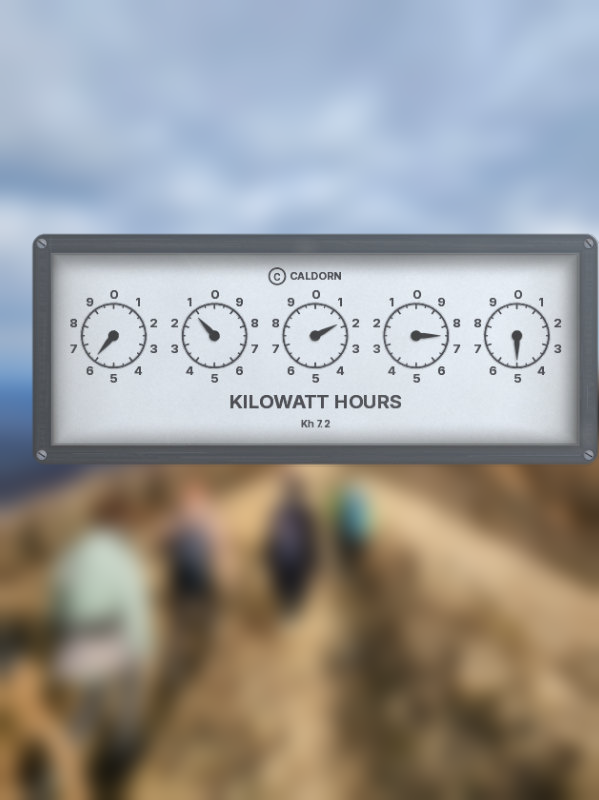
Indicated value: 61175kWh
